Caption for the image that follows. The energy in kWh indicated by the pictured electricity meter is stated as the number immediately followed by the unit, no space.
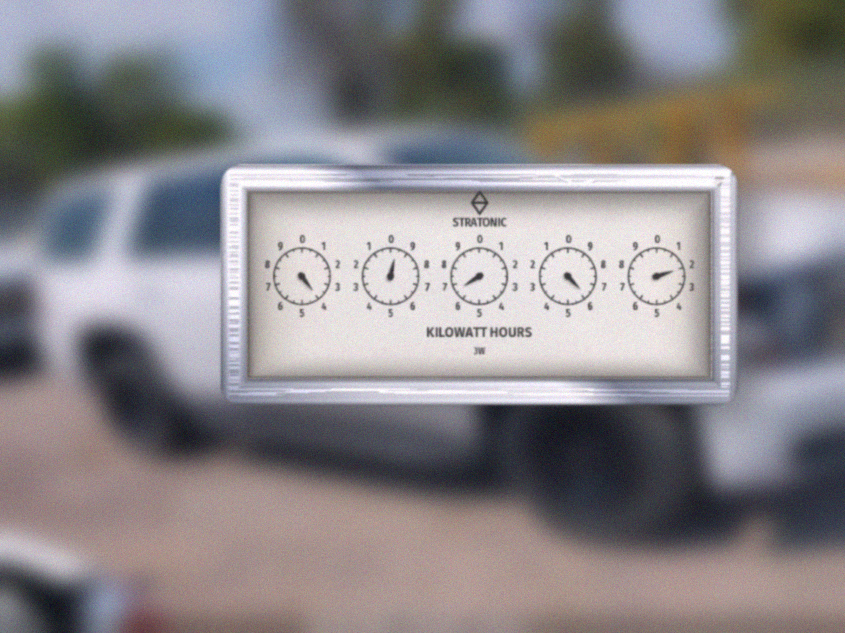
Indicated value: 39662kWh
